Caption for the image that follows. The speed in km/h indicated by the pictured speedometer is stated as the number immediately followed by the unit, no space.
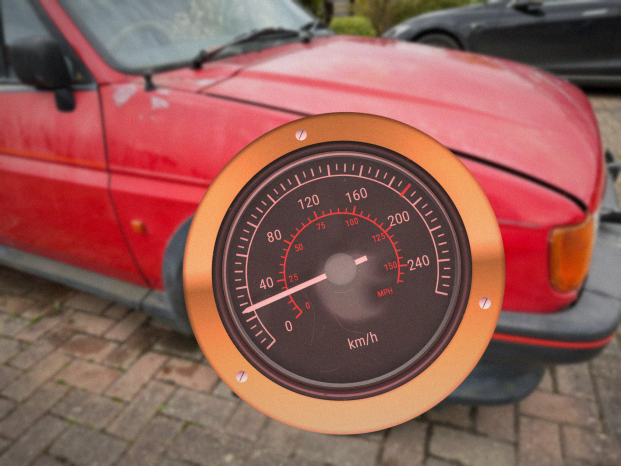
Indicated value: 25km/h
